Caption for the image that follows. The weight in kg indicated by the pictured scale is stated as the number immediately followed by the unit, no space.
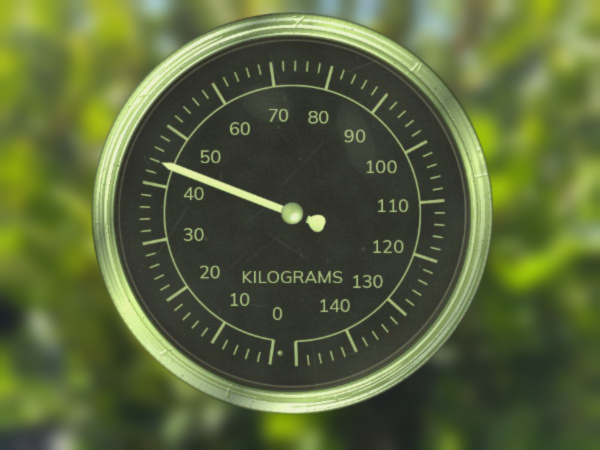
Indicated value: 44kg
